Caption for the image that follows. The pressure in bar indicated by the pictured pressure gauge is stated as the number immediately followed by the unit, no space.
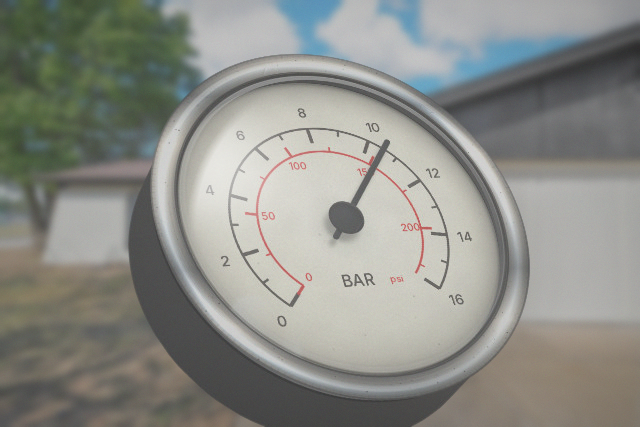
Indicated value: 10.5bar
